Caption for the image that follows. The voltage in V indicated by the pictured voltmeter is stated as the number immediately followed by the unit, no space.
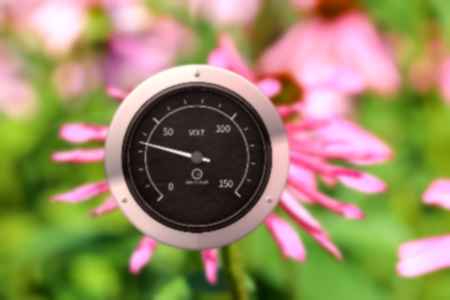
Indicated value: 35V
